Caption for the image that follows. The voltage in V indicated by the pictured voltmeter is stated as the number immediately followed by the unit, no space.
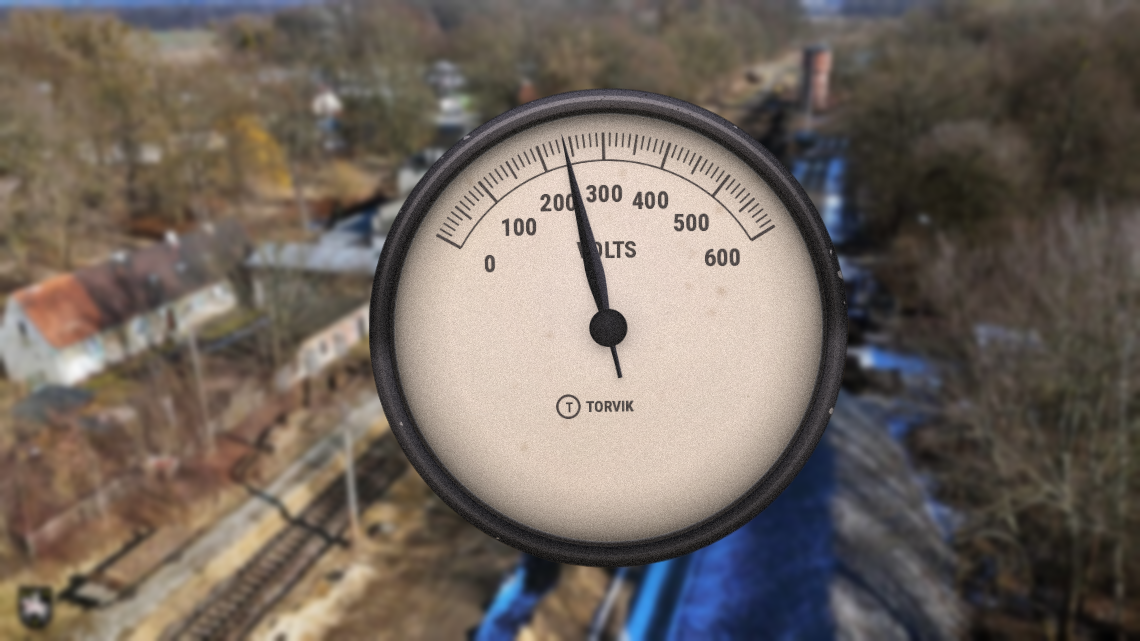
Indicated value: 240V
